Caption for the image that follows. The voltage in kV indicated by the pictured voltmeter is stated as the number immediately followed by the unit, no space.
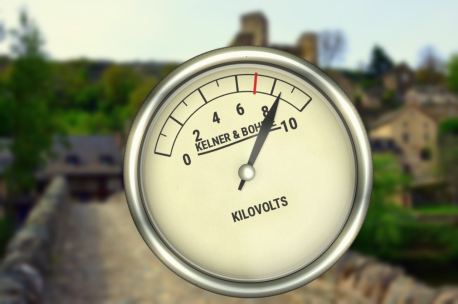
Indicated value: 8.5kV
